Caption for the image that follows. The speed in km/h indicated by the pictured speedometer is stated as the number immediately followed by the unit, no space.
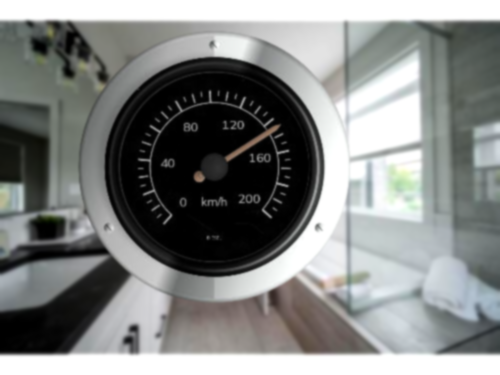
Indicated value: 145km/h
